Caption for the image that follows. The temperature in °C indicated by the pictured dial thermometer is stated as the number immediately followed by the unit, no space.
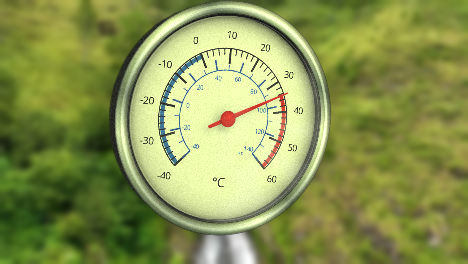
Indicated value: 34°C
